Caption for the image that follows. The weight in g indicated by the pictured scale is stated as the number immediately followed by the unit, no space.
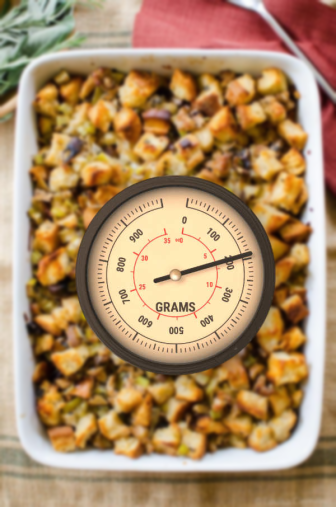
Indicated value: 190g
